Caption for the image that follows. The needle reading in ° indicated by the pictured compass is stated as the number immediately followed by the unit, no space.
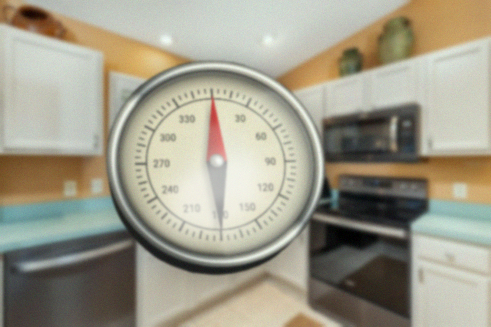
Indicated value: 0°
